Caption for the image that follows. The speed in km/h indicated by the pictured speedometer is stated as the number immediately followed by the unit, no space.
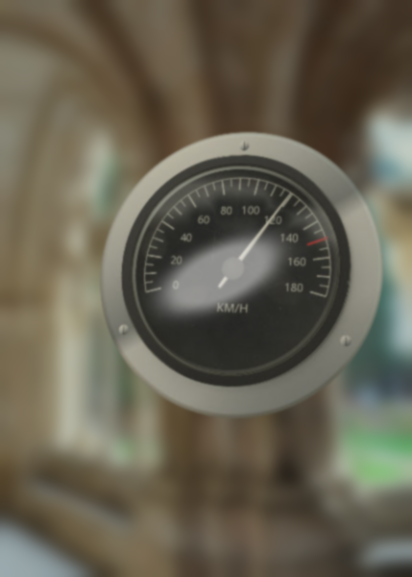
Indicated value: 120km/h
